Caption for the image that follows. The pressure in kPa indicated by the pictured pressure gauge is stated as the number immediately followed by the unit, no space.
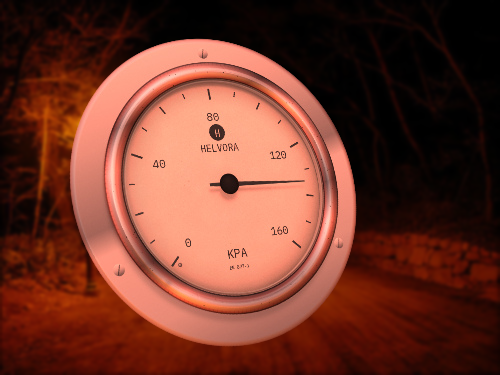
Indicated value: 135kPa
